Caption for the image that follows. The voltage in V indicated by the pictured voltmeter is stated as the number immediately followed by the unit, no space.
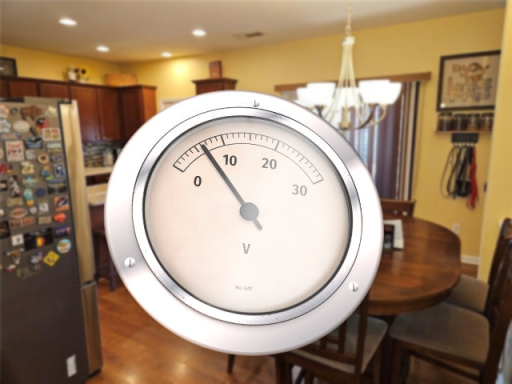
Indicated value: 6V
